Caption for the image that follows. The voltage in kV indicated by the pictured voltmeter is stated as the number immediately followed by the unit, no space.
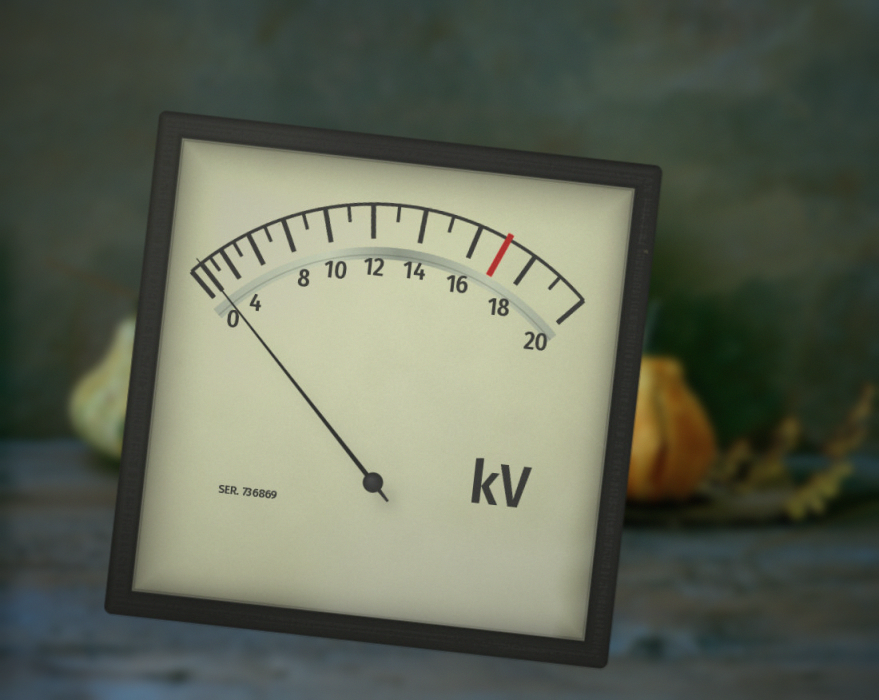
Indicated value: 2kV
